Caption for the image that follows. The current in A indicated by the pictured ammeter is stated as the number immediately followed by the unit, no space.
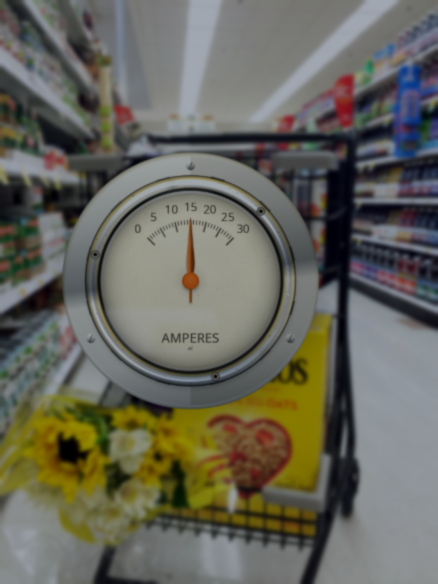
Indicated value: 15A
